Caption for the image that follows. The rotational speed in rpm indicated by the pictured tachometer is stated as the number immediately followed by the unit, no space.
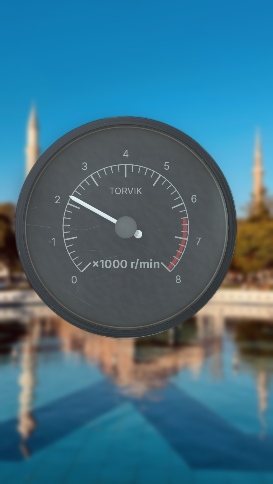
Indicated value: 2200rpm
